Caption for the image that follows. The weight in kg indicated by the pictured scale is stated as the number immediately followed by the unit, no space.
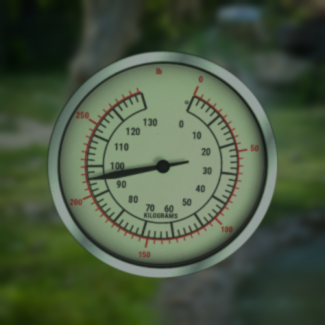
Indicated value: 96kg
